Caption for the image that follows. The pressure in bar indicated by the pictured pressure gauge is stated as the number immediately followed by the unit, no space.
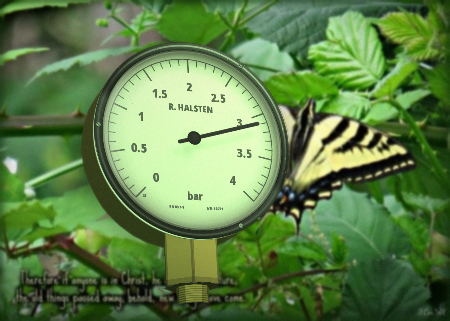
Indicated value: 3.1bar
